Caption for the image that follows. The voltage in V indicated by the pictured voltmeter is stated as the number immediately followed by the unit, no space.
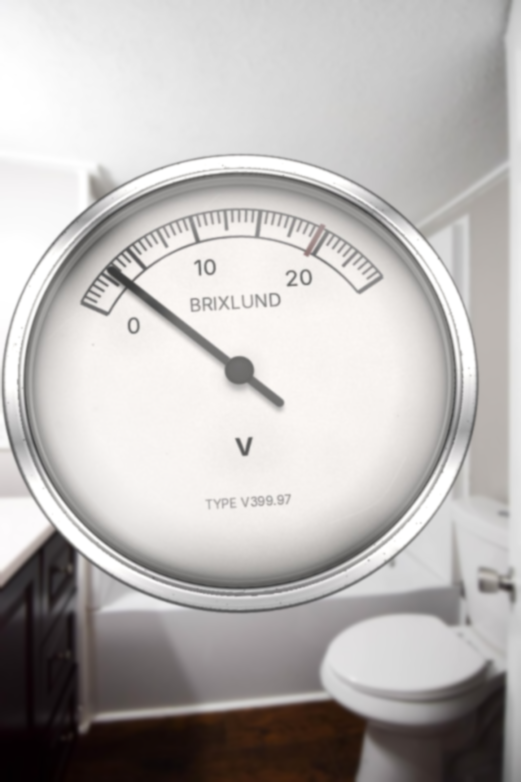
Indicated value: 3V
